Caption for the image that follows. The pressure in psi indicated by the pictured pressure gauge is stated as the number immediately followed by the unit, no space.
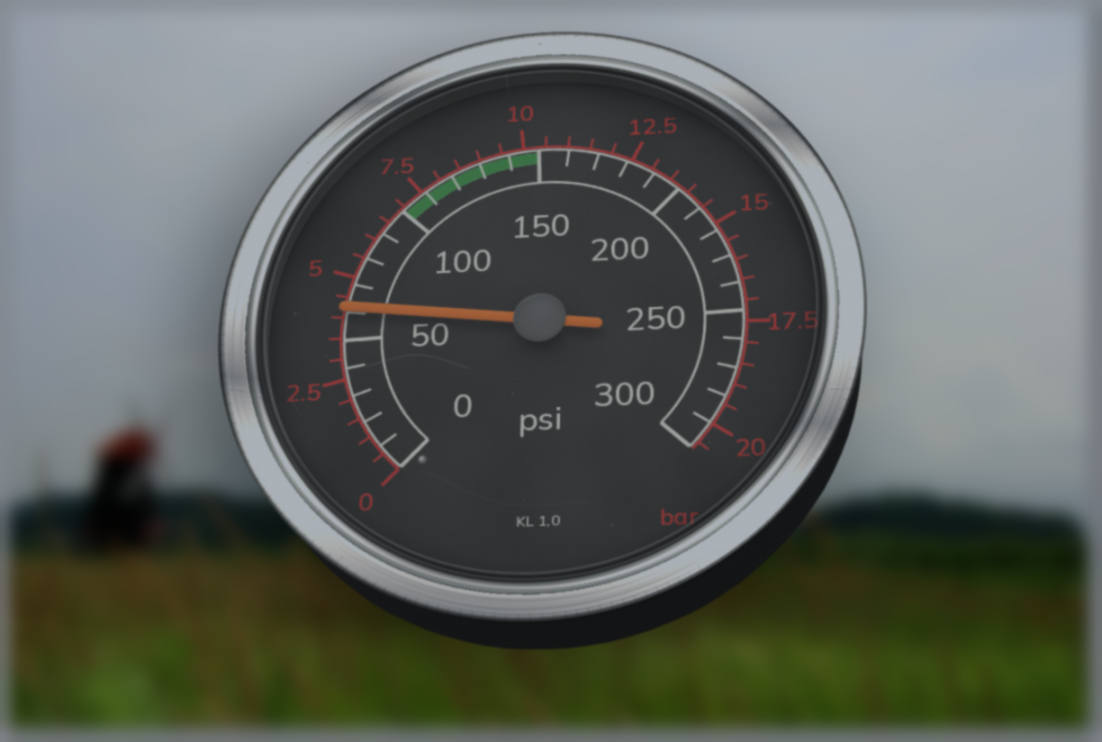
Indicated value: 60psi
